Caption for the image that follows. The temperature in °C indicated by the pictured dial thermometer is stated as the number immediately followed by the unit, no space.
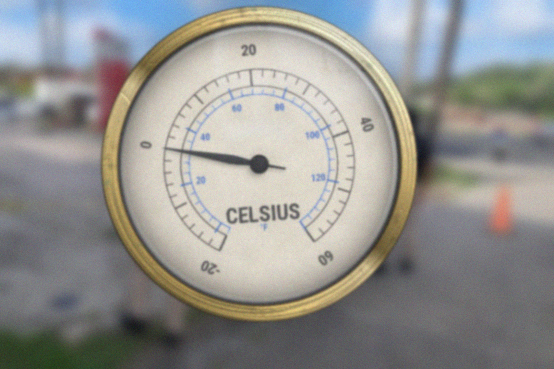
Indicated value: 0°C
